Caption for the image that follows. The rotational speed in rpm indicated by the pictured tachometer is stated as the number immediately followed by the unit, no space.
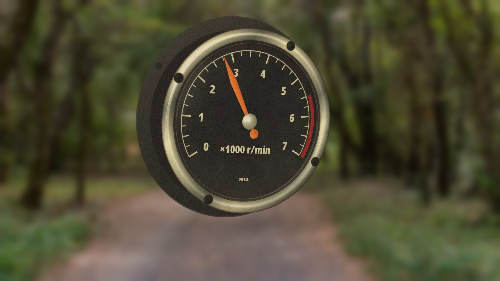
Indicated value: 2750rpm
